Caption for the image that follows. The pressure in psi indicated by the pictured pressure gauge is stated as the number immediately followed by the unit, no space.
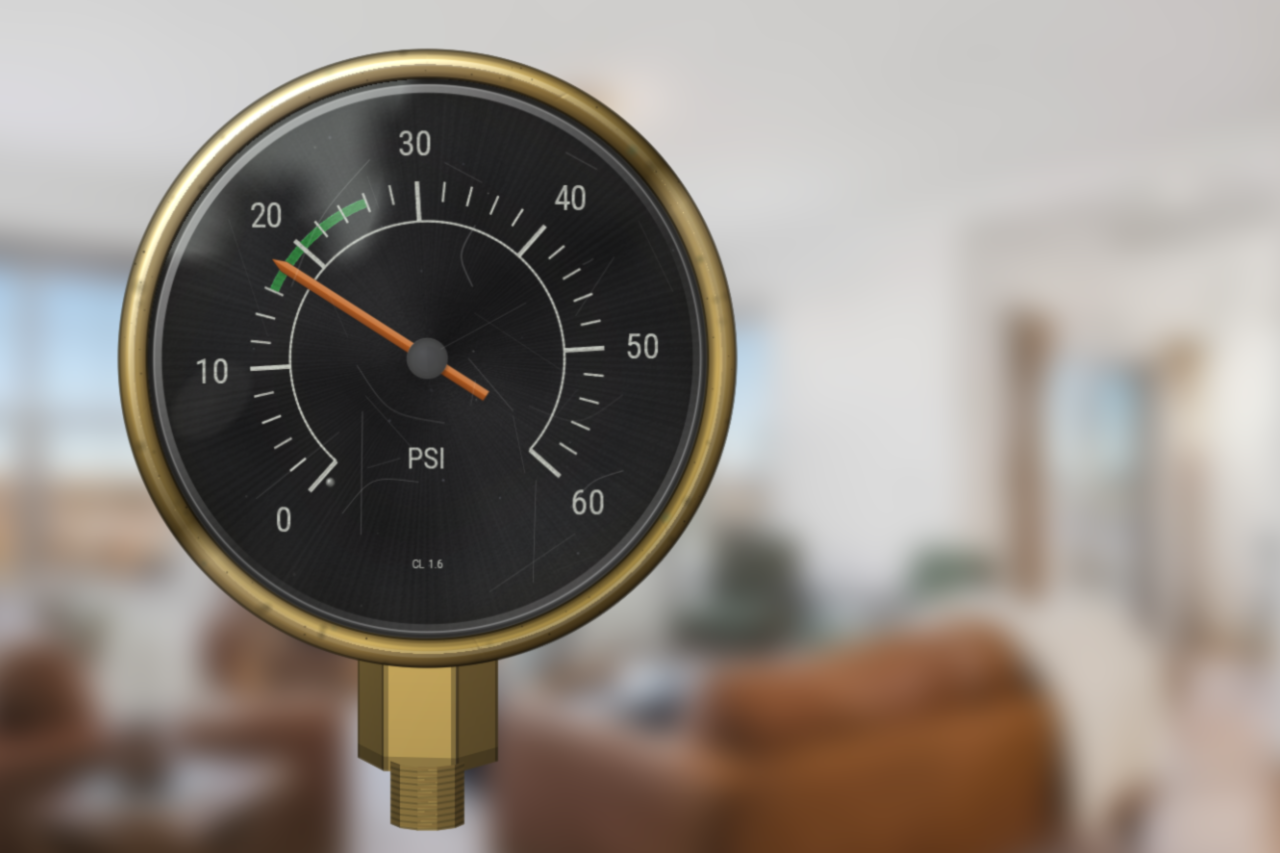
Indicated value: 18psi
